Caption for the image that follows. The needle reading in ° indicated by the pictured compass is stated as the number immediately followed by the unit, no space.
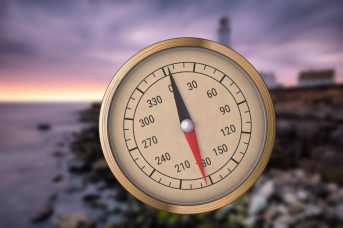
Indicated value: 185°
